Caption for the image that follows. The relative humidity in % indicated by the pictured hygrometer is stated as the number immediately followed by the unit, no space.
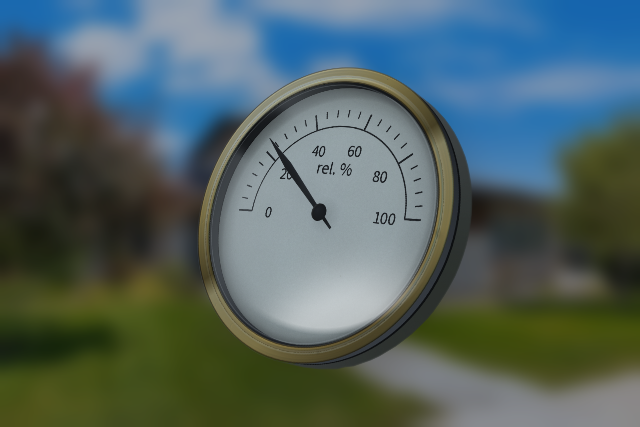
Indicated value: 24%
